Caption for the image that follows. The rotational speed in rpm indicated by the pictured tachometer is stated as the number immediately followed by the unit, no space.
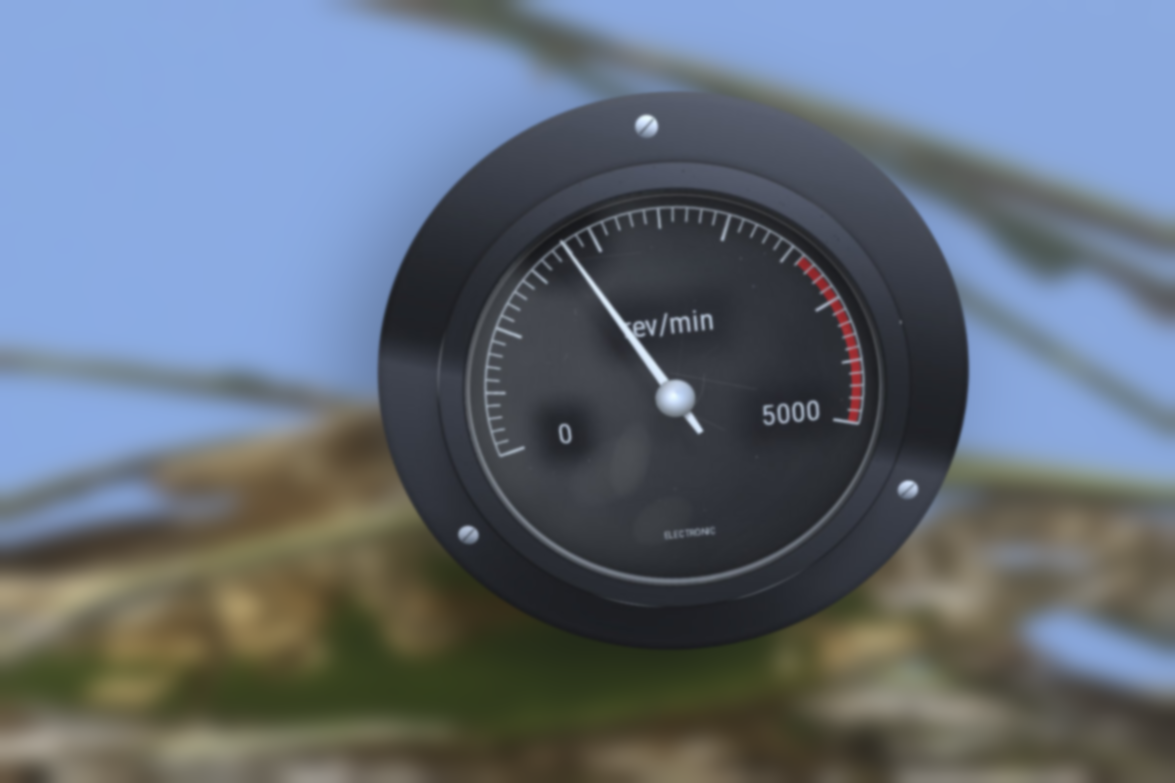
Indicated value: 1800rpm
